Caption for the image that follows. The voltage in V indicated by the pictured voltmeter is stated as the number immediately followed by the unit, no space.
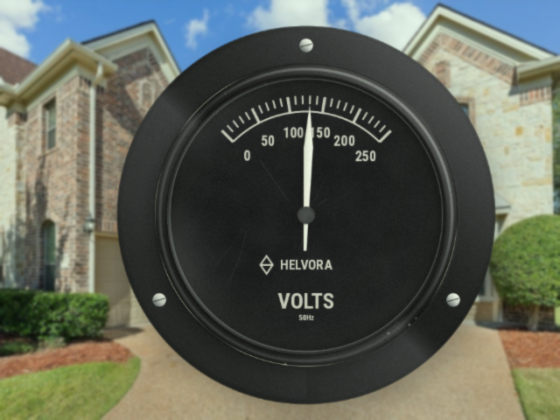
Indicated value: 130V
